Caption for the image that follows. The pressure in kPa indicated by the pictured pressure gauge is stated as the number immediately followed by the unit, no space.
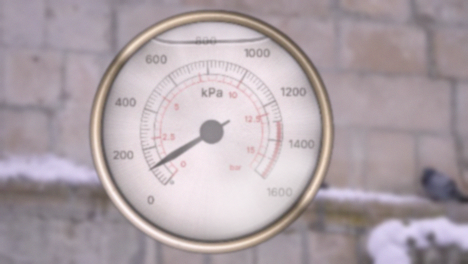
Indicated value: 100kPa
